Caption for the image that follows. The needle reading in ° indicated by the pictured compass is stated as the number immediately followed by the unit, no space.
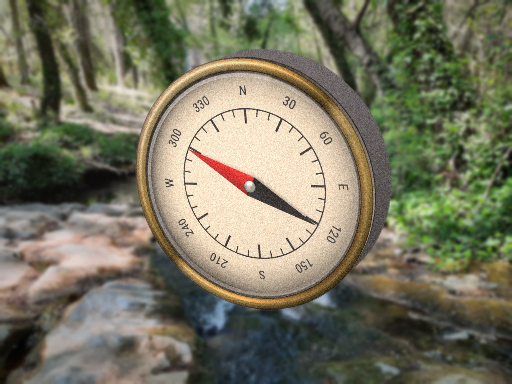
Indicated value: 300°
